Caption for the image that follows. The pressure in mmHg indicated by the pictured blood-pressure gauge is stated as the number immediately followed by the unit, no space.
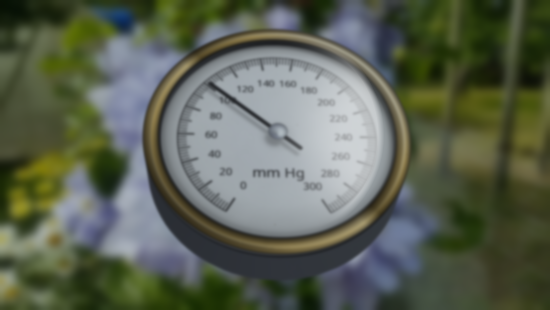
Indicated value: 100mmHg
